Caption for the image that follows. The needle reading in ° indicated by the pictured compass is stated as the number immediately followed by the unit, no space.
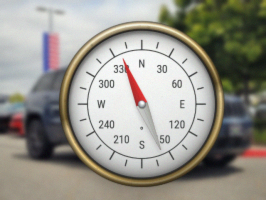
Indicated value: 337.5°
